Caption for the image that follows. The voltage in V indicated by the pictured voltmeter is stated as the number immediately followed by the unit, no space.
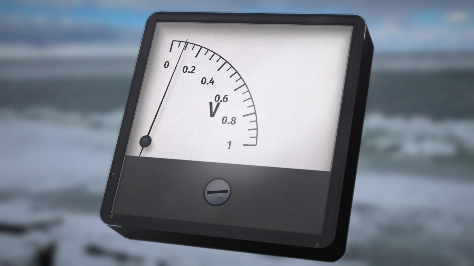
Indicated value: 0.1V
